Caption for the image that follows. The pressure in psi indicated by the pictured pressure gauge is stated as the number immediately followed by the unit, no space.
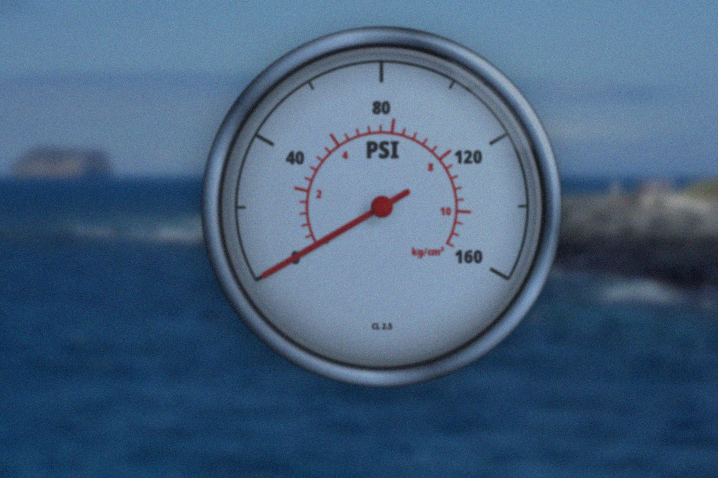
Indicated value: 0psi
